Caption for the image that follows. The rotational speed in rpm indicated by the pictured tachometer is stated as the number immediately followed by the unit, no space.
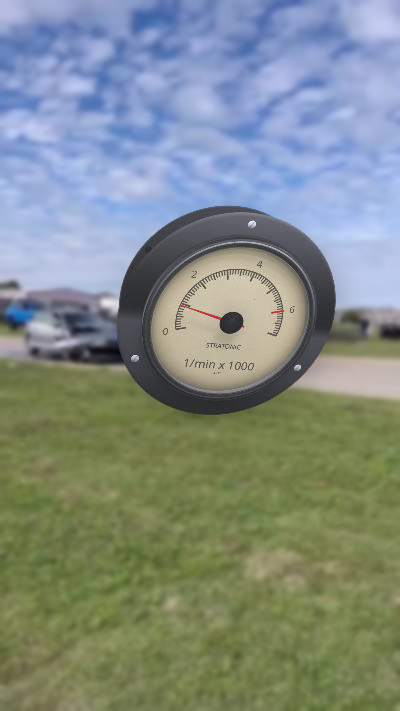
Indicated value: 1000rpm
